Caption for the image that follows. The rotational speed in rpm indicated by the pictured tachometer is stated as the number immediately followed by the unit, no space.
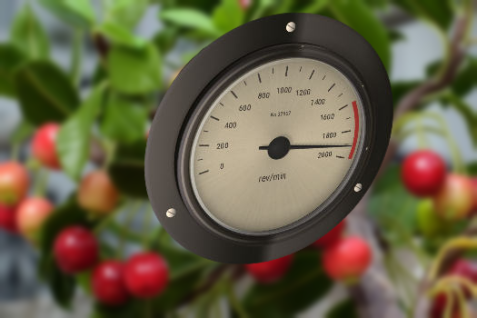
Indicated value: 1900rpm
